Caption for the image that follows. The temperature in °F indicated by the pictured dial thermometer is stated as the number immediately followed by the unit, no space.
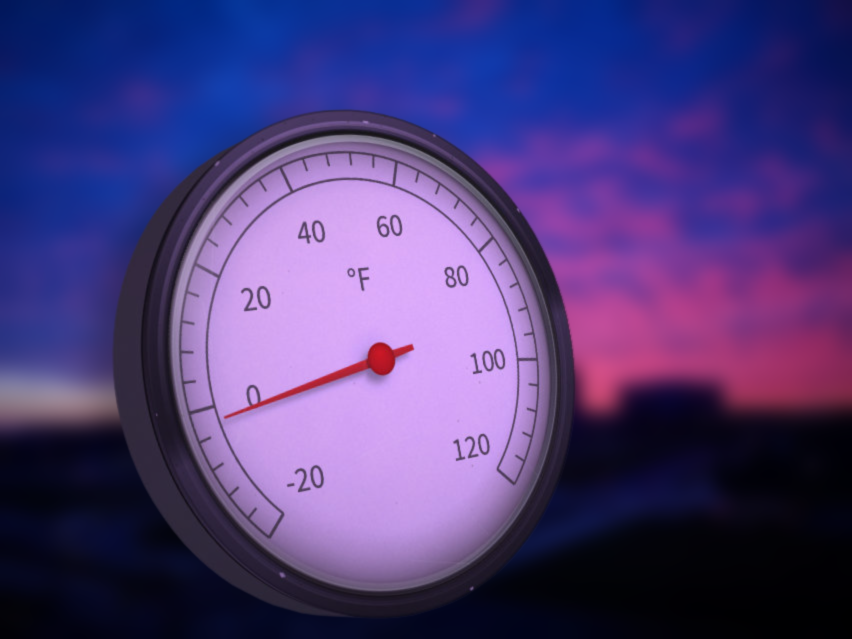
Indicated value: -2°F
